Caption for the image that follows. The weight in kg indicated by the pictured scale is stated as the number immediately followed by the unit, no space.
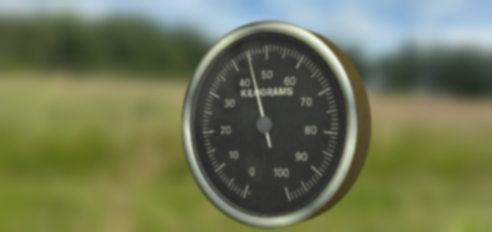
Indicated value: 45kg
